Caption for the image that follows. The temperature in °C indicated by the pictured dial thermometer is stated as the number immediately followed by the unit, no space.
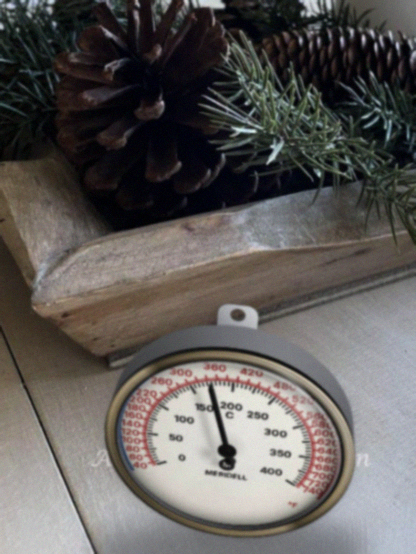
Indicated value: 175°C
